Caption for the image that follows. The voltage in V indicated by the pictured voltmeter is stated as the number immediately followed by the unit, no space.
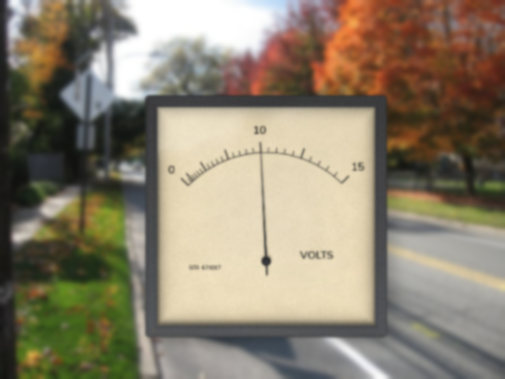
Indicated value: 10V
